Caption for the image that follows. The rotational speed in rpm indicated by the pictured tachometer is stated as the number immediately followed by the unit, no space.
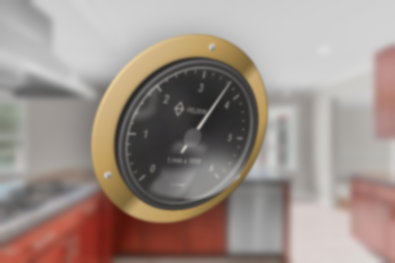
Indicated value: 3600rpm
